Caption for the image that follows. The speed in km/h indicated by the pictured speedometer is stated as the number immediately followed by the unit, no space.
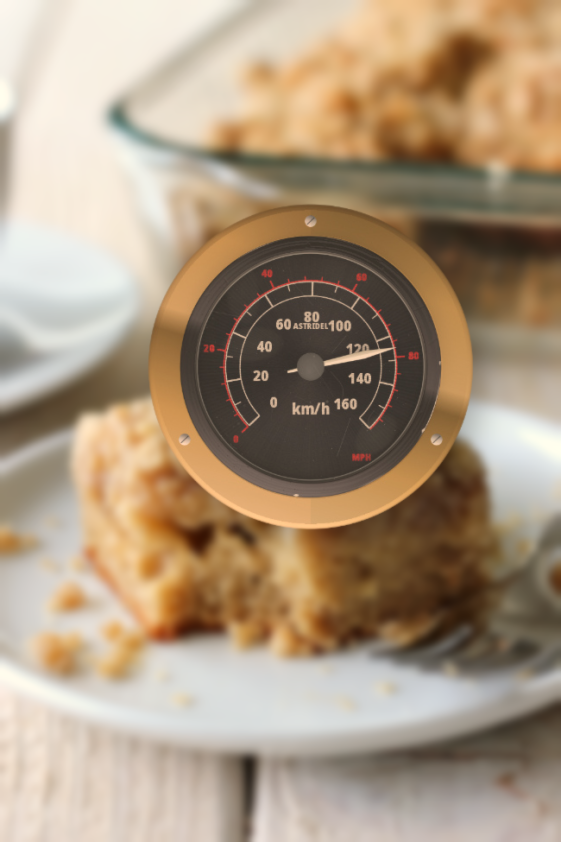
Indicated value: 125km/h
